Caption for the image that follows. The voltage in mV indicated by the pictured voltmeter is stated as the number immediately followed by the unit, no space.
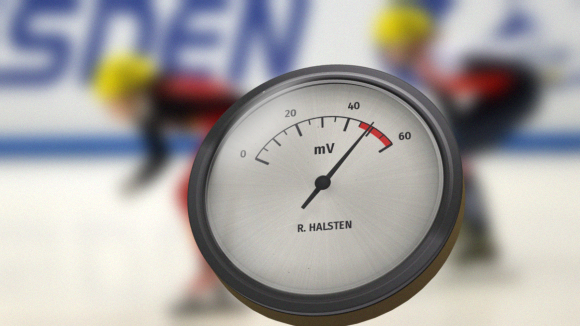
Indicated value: 50mV
